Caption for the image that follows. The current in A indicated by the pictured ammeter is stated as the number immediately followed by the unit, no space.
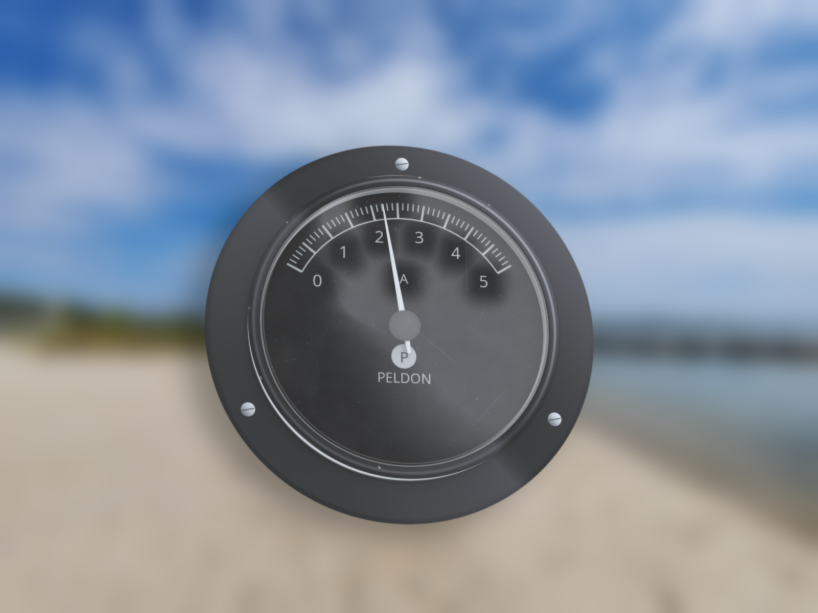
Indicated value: 2.2A
